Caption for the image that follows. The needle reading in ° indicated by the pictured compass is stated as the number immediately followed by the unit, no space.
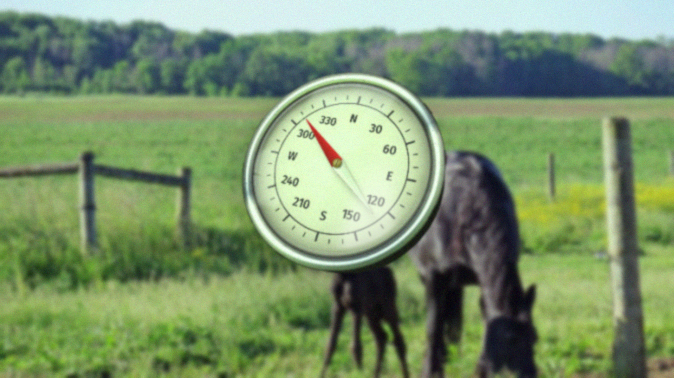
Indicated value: 310°
